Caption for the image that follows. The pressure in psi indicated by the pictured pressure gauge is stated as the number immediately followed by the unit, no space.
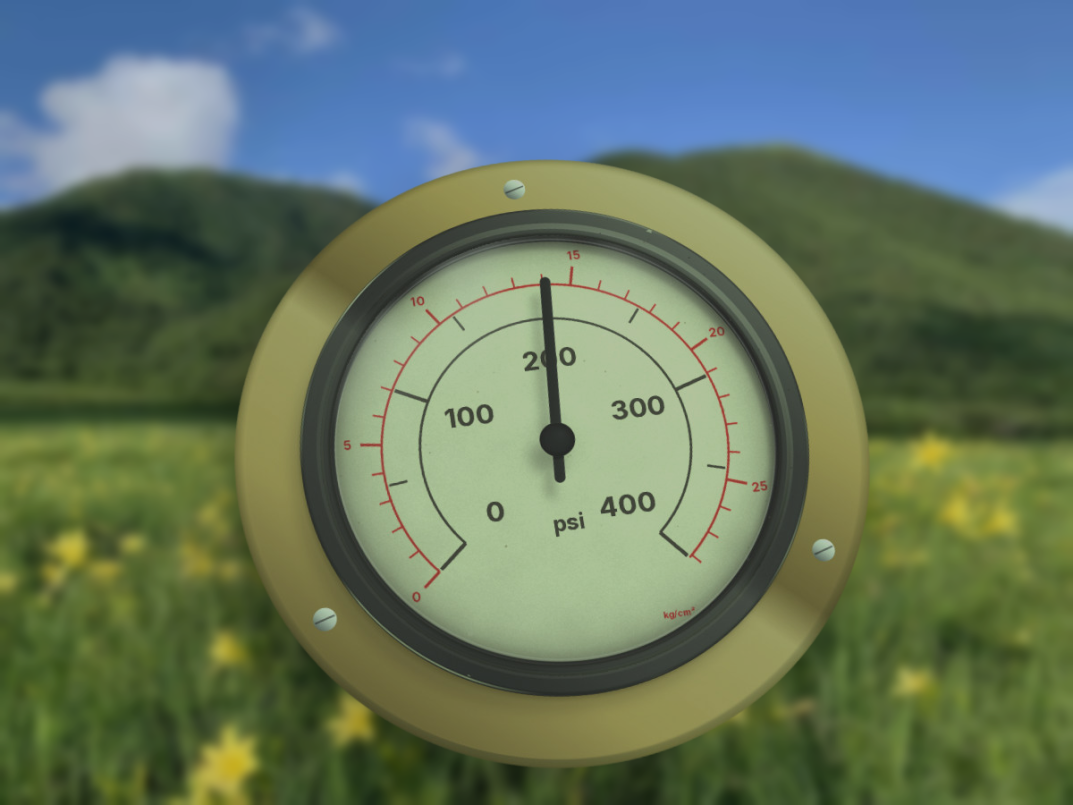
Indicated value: 200psi
